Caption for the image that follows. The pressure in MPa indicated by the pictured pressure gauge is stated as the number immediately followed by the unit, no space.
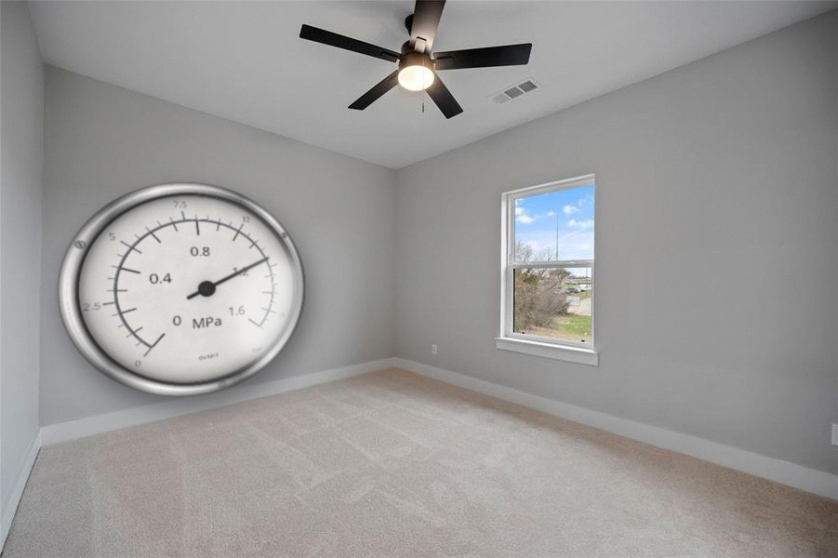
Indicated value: 1.2MPa
